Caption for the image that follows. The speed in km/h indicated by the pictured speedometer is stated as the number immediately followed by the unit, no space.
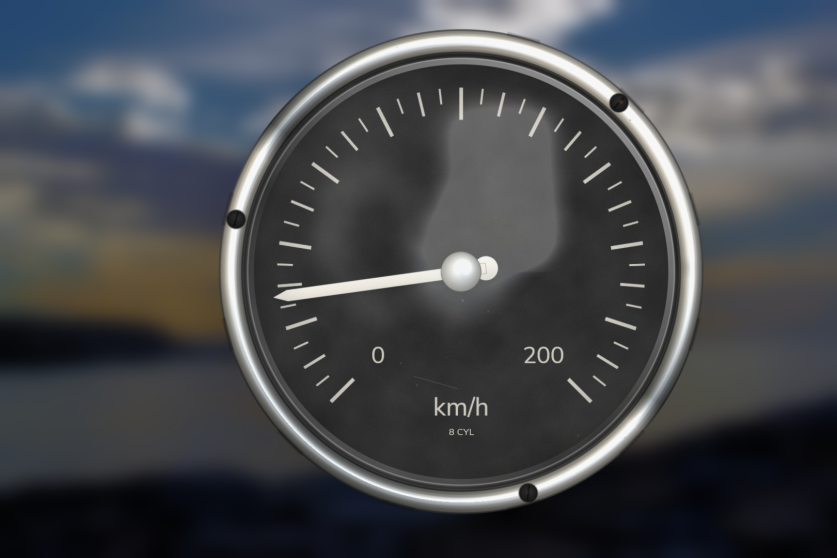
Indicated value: 27.5km/h
